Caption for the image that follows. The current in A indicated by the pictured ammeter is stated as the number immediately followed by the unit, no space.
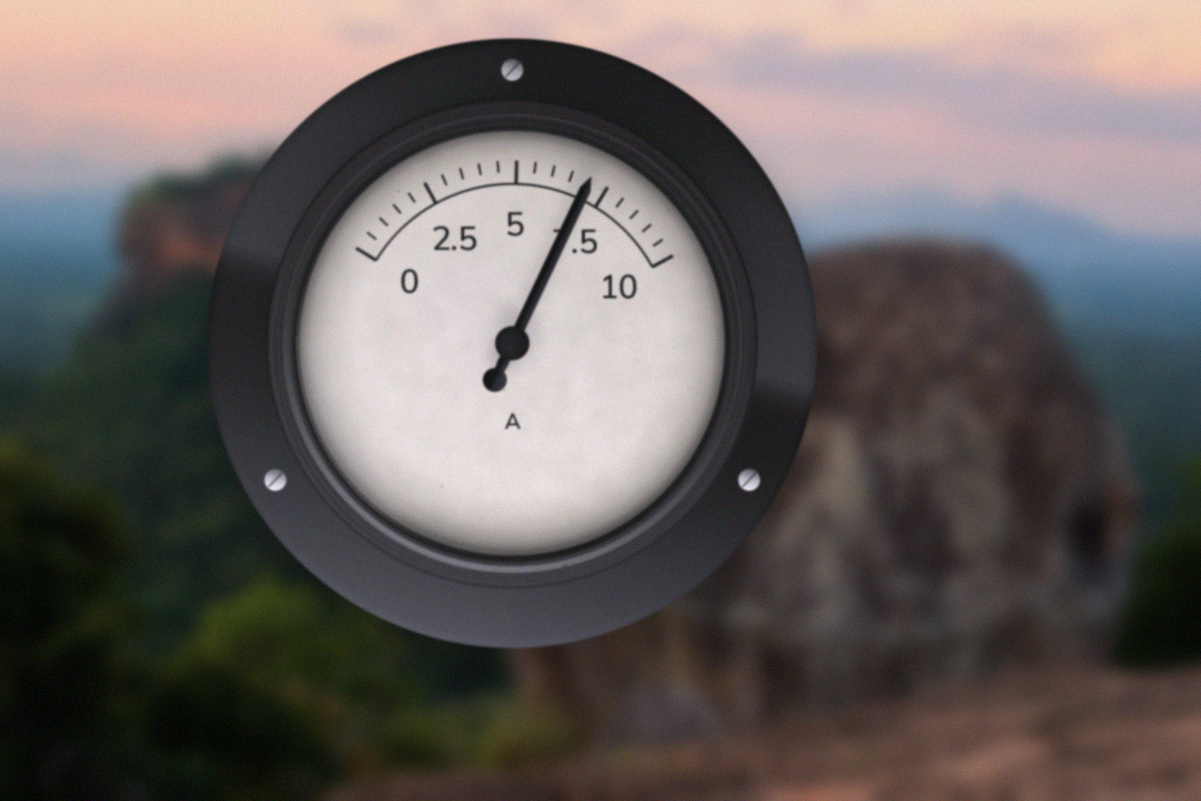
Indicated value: 7A
